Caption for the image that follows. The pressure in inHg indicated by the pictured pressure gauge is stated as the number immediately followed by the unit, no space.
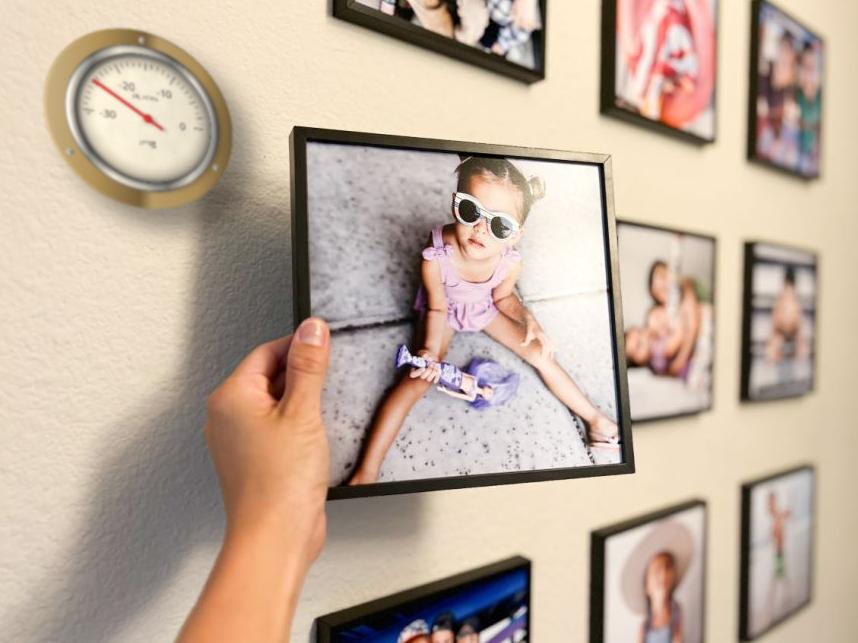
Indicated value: -25inHg
